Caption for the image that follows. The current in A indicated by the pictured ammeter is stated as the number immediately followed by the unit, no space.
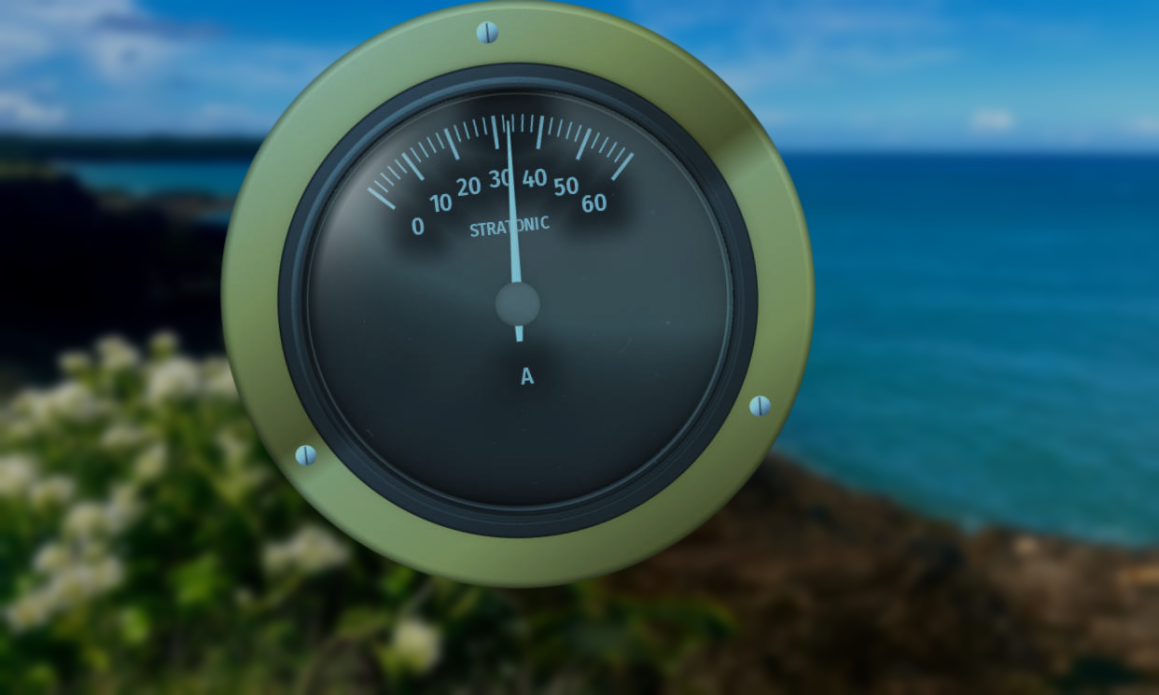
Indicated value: 33A
